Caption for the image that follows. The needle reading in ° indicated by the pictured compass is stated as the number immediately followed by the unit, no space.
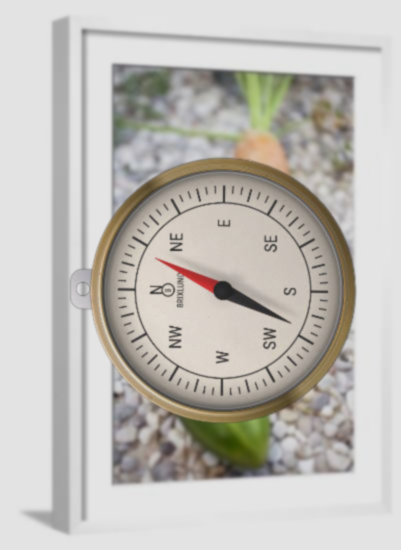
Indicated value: 25°
